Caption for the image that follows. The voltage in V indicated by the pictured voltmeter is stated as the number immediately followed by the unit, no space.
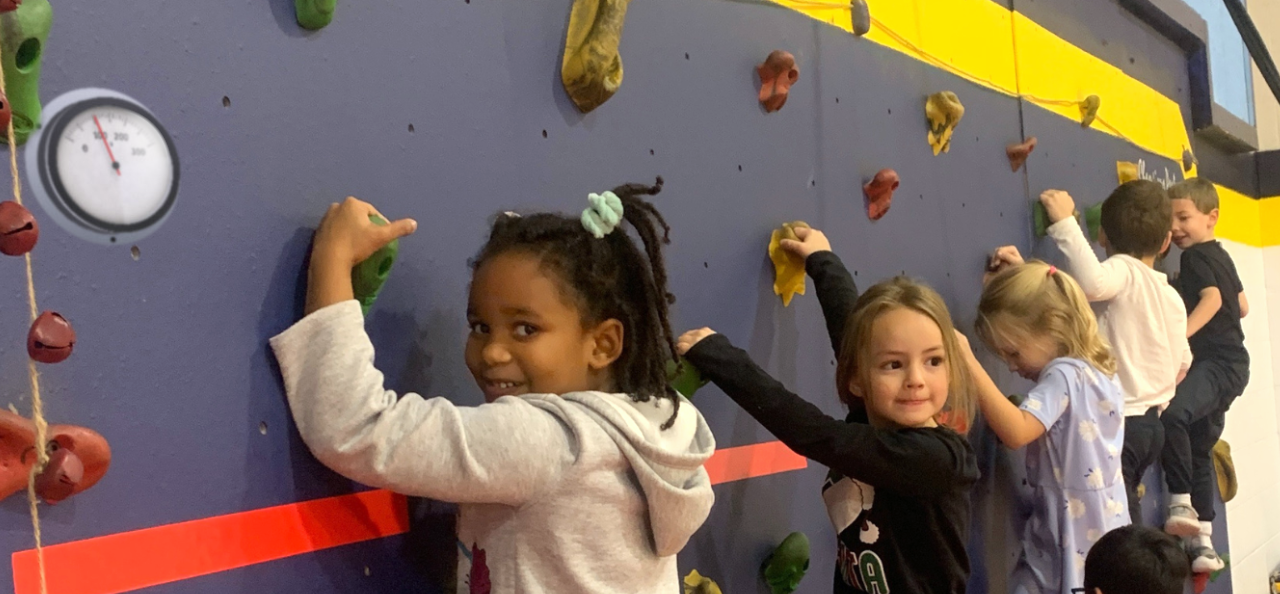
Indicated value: 100V
